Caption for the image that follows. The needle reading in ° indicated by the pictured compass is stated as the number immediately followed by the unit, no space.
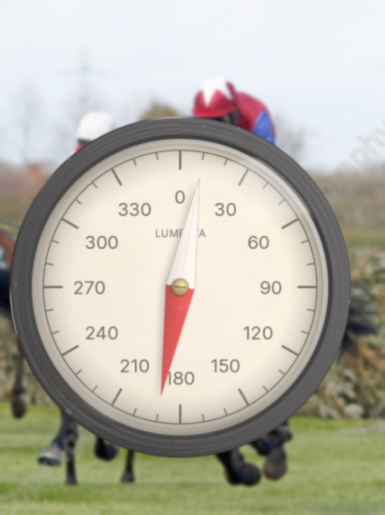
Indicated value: 190°
